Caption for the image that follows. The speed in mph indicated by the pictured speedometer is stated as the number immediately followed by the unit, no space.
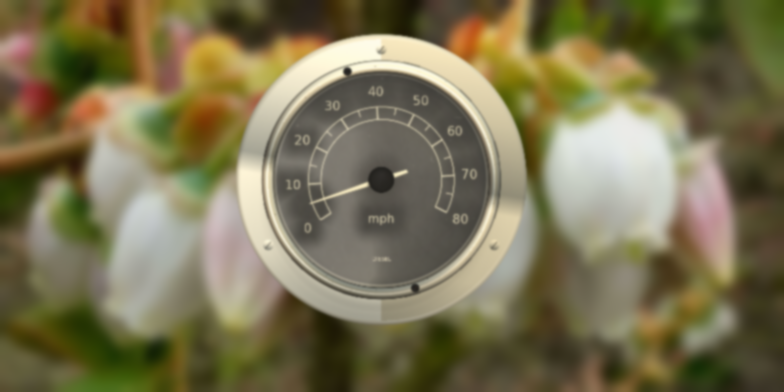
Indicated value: 5mph
